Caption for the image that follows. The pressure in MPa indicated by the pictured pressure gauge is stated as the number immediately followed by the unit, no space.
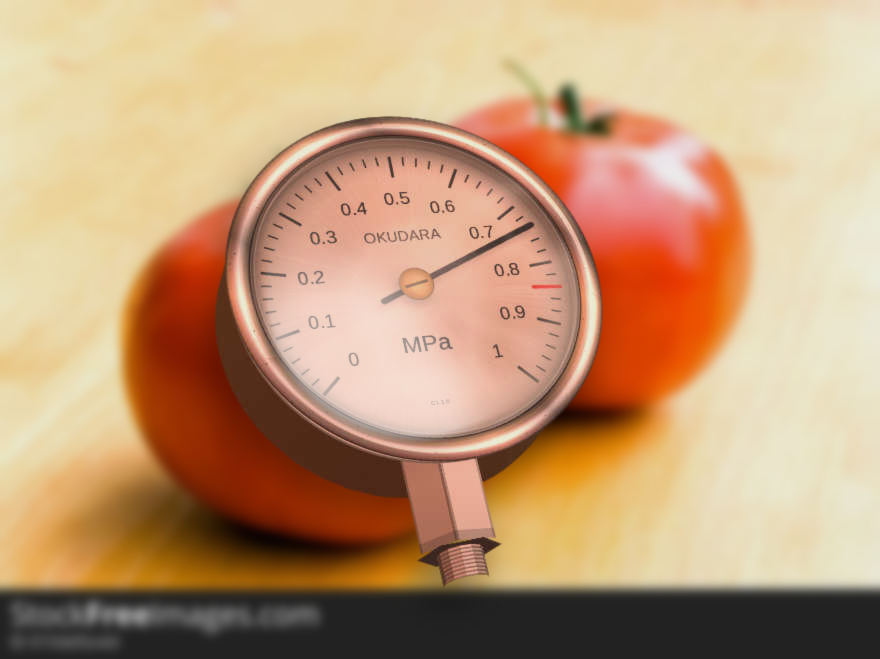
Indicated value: 0.74MPa
